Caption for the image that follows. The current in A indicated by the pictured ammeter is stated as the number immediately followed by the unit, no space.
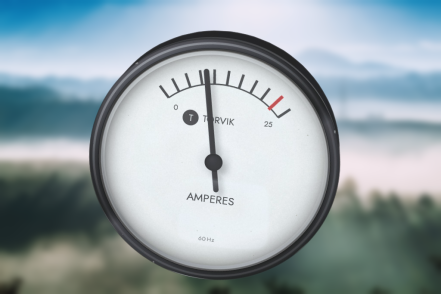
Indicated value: 8.75A
